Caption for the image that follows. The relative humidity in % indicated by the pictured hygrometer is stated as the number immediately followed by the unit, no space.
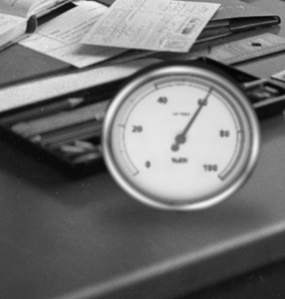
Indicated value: 60%
